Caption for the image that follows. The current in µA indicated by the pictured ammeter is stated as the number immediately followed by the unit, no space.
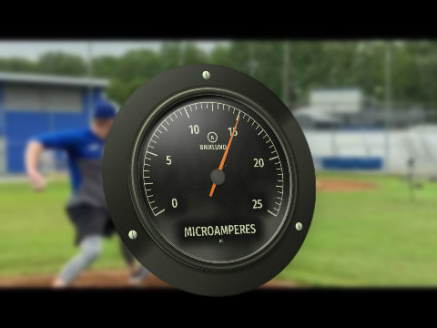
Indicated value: 15µA
